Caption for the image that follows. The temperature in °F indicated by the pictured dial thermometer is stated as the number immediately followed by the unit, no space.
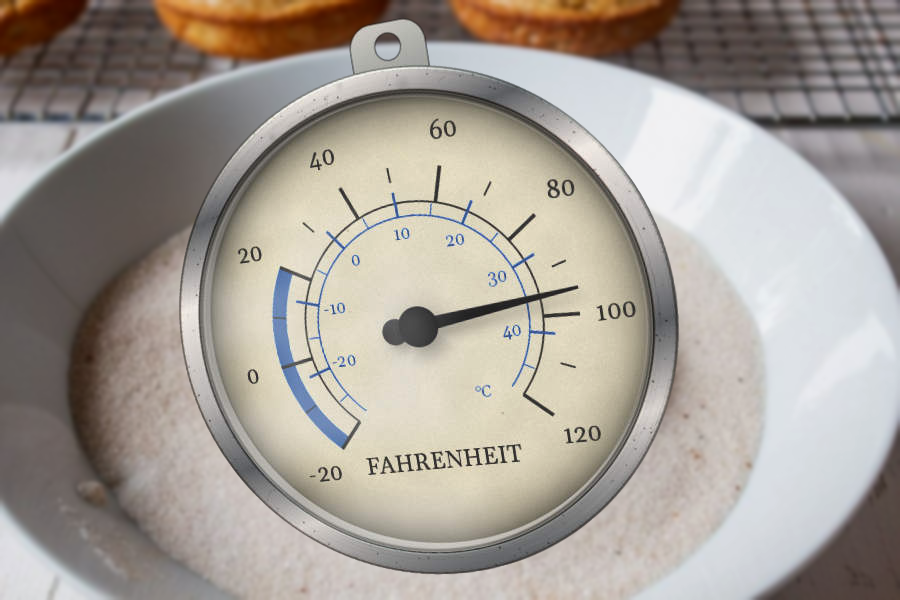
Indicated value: 95°F
